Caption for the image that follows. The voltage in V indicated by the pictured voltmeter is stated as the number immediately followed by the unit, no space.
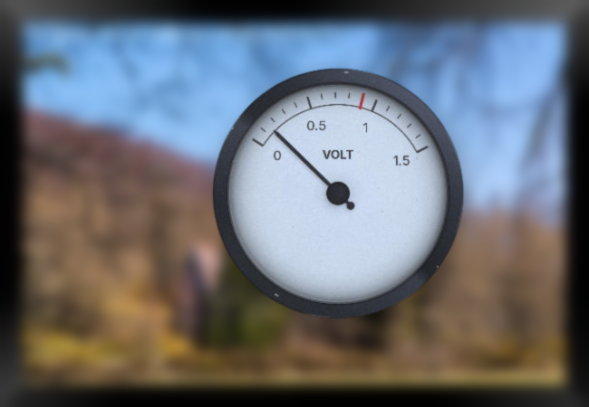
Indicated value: 0.15V
